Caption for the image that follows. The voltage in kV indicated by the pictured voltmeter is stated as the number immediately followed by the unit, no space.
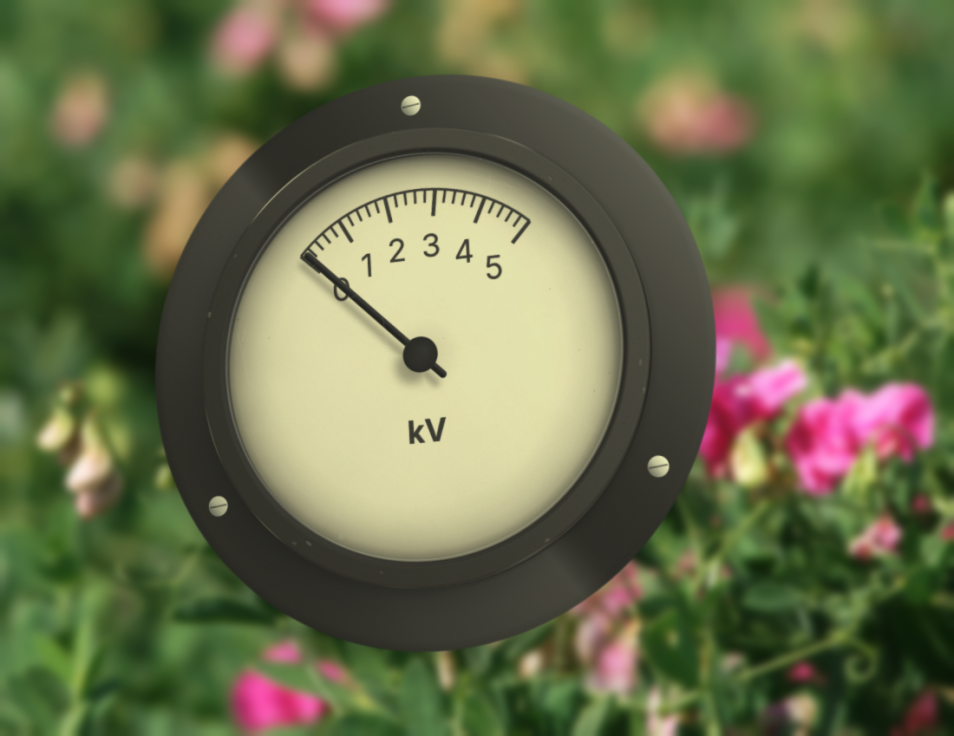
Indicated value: 0.1kV
